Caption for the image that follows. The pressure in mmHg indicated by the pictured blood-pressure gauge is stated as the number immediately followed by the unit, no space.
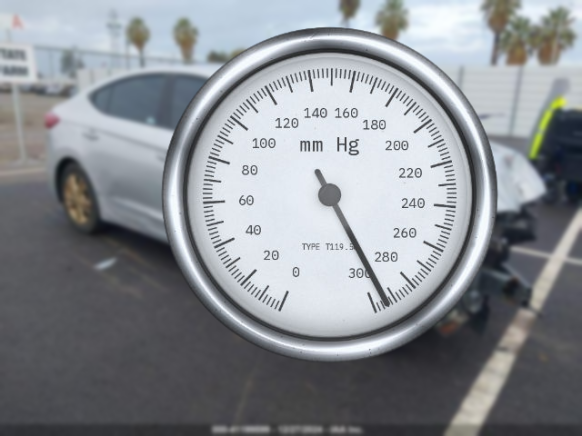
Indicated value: 294mmHg
